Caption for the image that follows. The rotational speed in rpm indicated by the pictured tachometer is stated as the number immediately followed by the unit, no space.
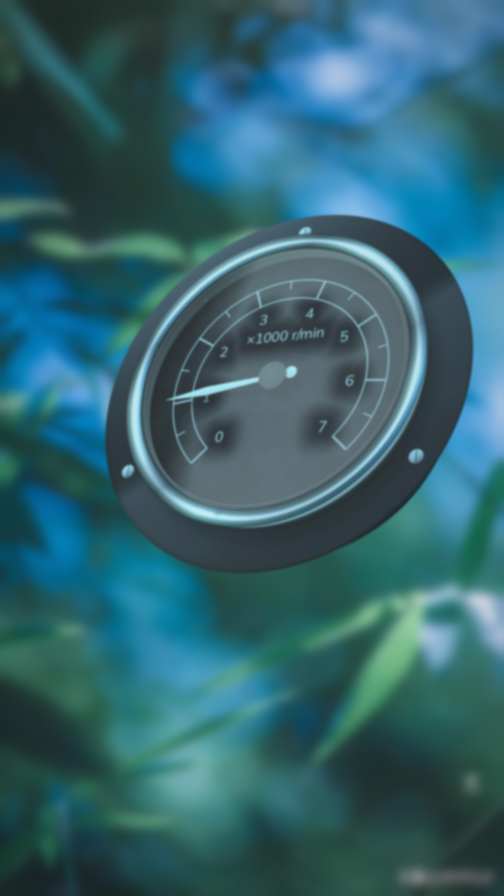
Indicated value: 1000rpm
